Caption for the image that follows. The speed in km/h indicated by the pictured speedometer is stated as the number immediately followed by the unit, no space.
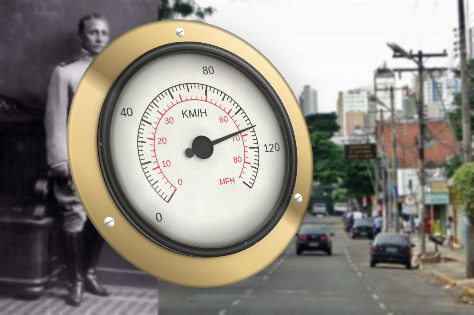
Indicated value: 110km/h
